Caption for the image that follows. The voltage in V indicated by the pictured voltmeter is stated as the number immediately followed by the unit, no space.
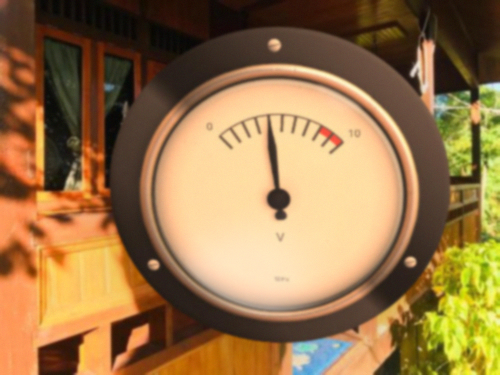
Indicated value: 4V
